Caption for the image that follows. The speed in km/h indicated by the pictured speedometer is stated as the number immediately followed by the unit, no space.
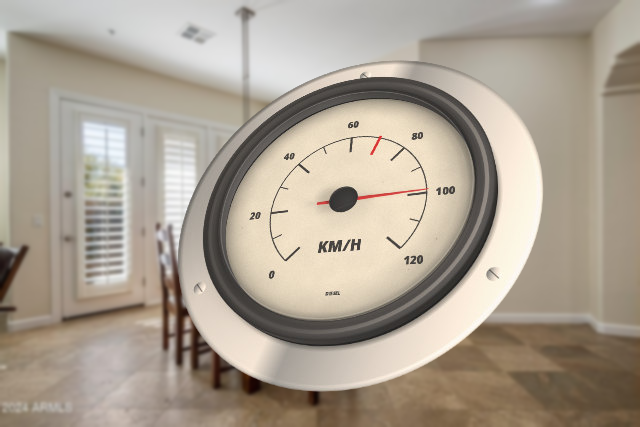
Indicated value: 100km/h
